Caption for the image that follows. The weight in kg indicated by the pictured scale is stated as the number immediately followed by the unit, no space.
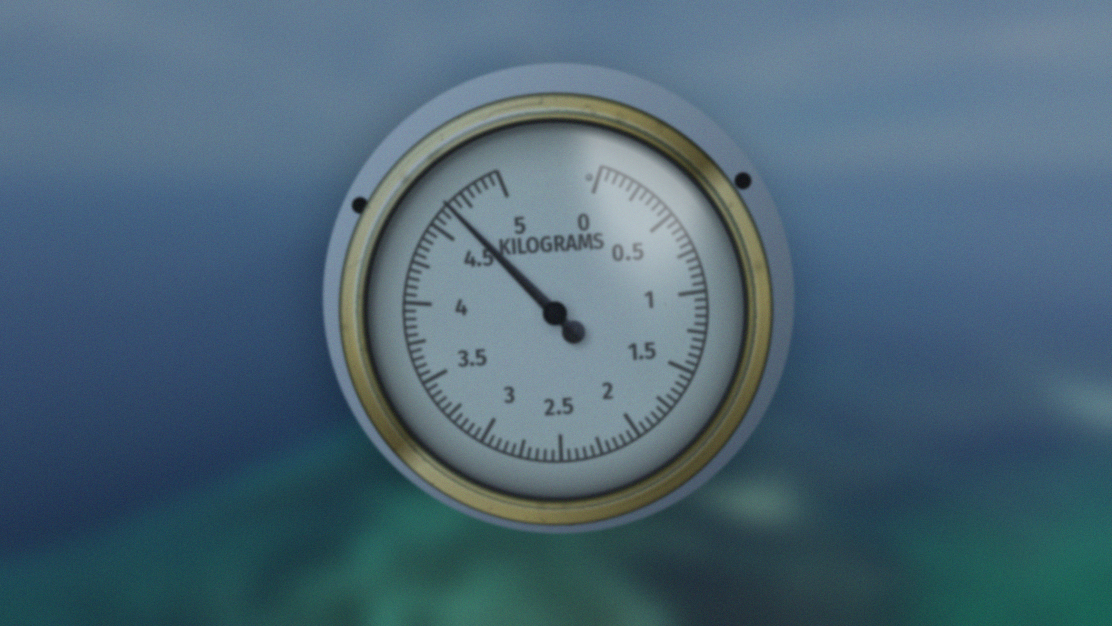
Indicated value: 4.65kg
